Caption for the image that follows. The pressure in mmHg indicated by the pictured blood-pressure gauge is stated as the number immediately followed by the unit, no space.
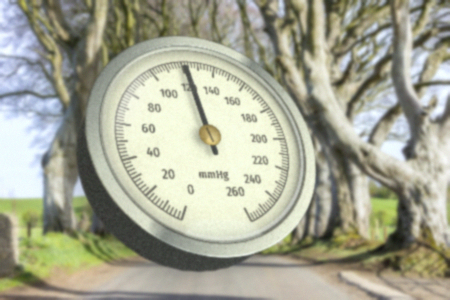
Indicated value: 120mmHg
